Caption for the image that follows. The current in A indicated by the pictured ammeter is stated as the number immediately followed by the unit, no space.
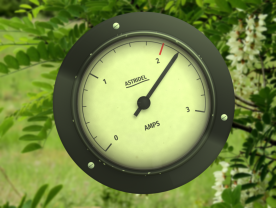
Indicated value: 2.2A
